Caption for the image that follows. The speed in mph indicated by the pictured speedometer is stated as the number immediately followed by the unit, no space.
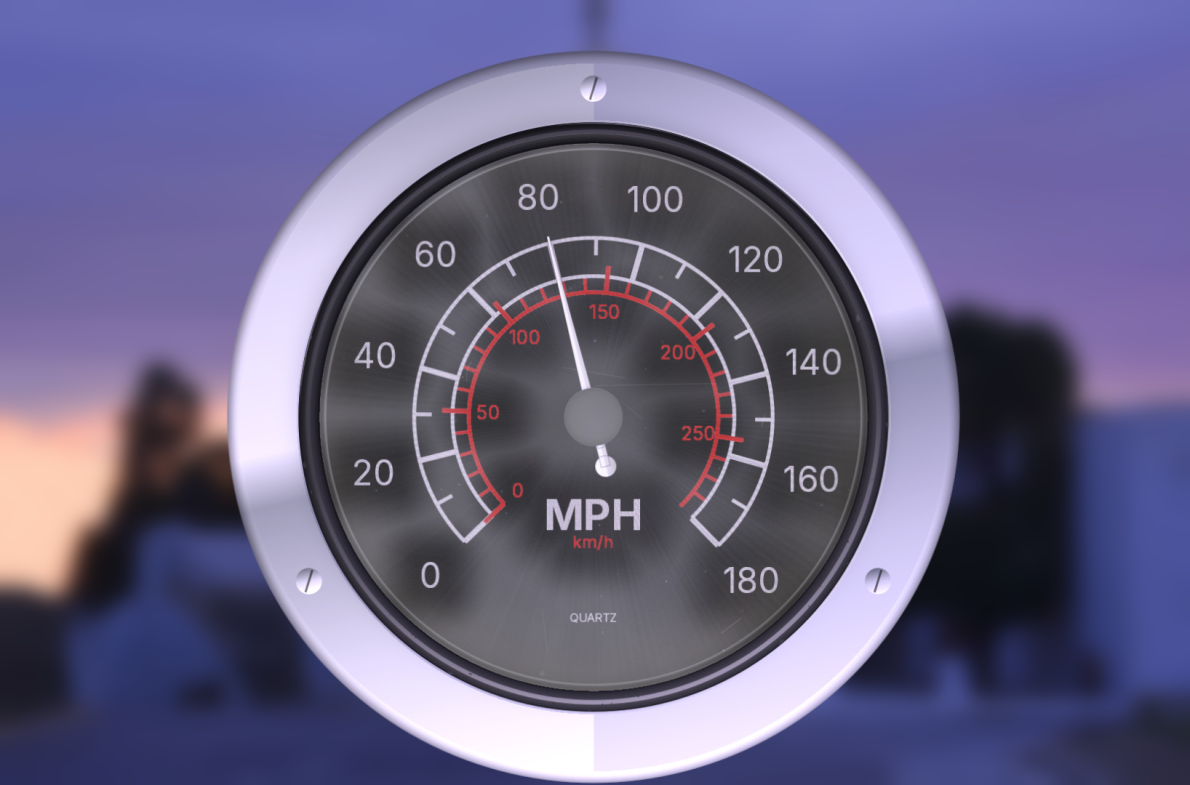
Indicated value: 80mph
